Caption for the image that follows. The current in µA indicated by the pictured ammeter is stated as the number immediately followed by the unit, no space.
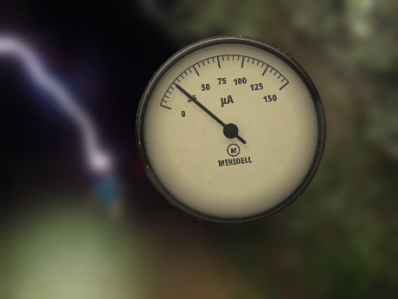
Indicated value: 25µA
